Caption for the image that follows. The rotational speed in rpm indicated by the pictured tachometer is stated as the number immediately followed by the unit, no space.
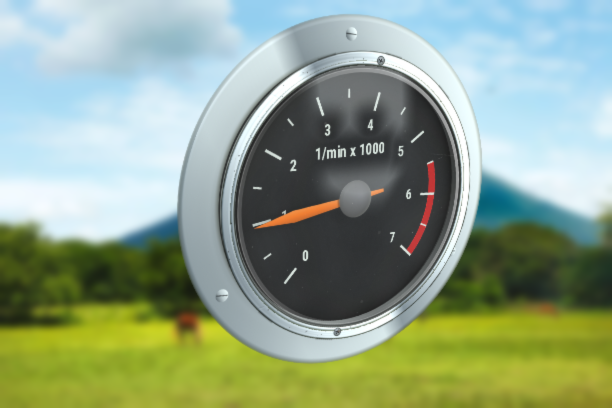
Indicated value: 1000rpm
